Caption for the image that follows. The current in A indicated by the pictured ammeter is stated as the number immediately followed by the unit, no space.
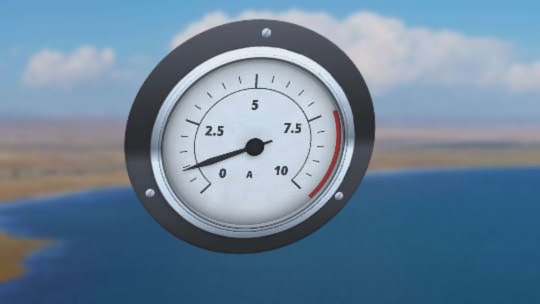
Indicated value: 1A
